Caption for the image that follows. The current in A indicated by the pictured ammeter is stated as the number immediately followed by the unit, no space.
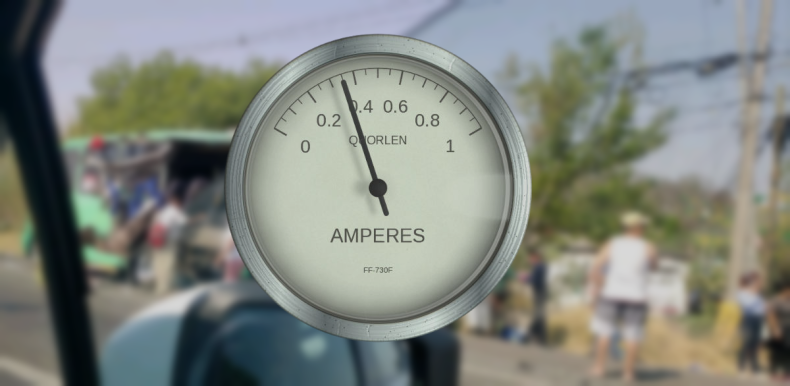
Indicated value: 0.35A
